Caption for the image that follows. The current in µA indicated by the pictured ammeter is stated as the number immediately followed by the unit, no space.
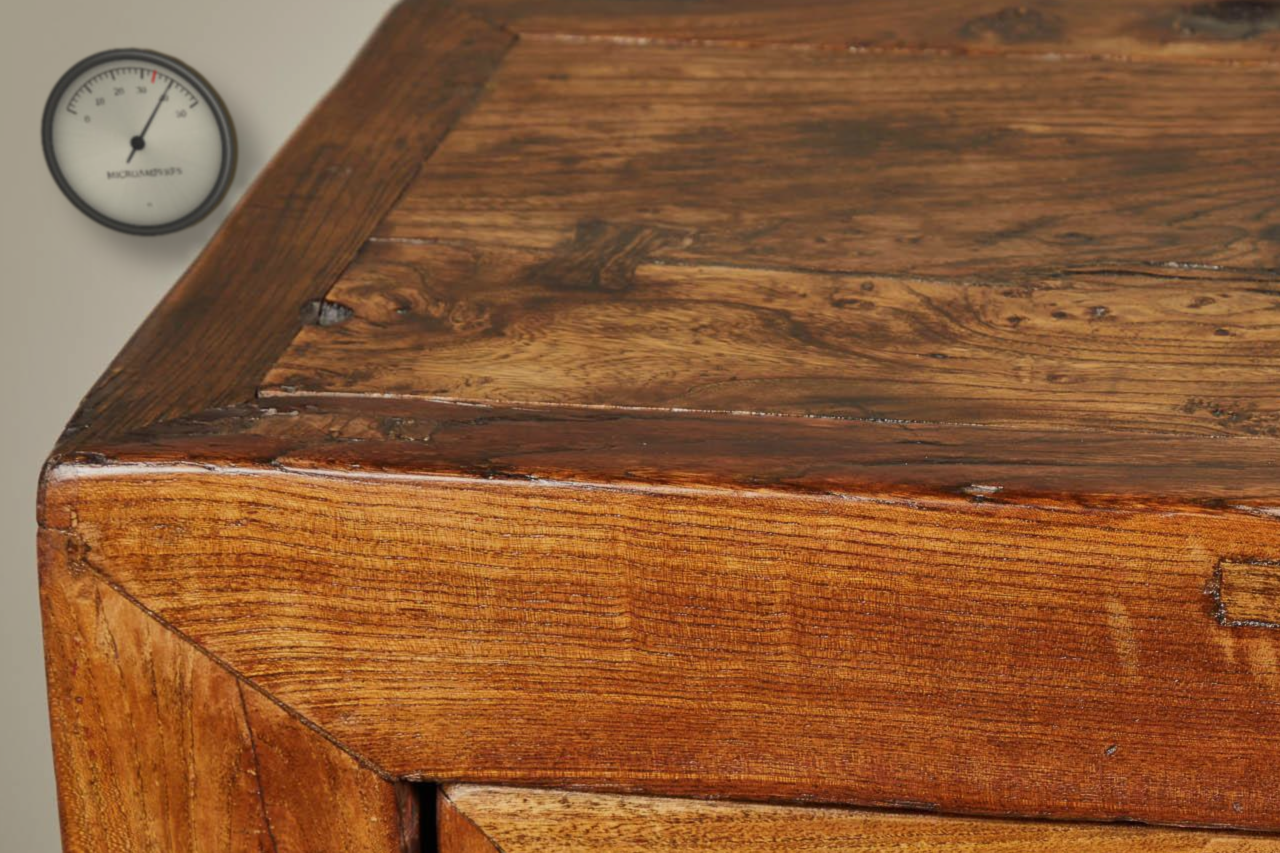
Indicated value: 40µA
